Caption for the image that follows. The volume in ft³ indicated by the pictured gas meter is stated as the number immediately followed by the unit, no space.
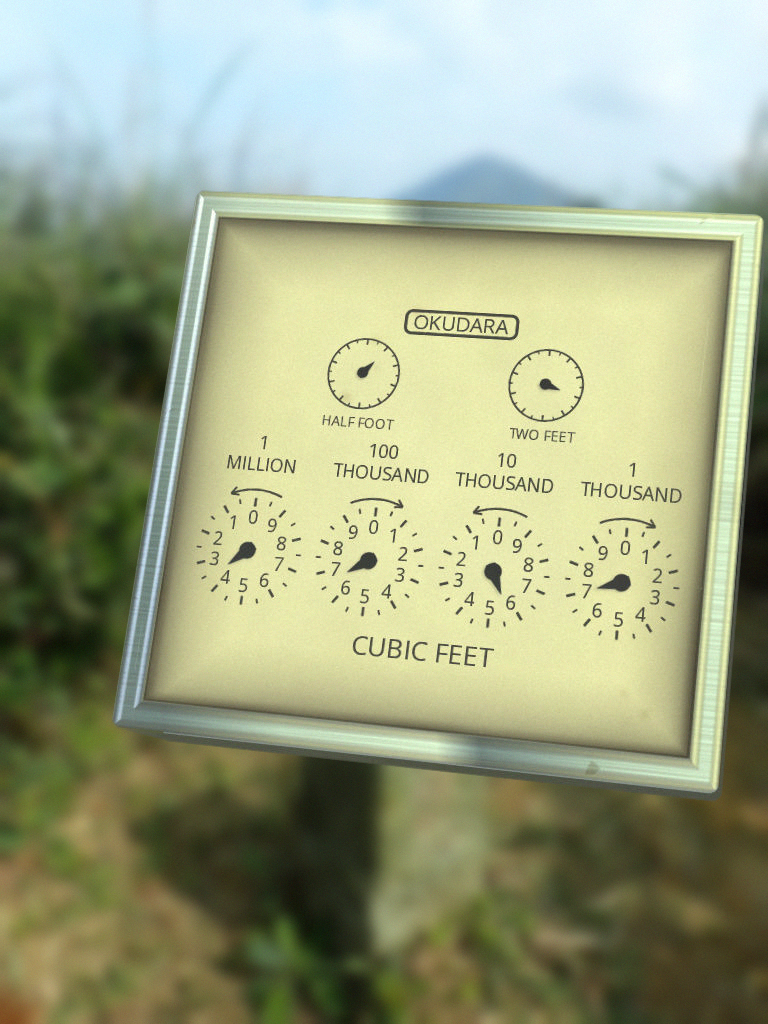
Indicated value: 365700ft³
